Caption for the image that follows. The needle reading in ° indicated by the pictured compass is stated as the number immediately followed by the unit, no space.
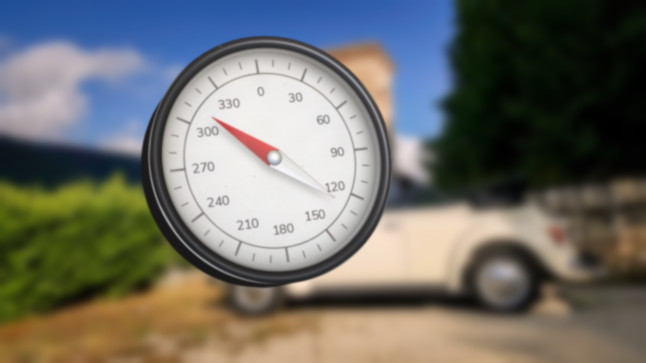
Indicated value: 310°
